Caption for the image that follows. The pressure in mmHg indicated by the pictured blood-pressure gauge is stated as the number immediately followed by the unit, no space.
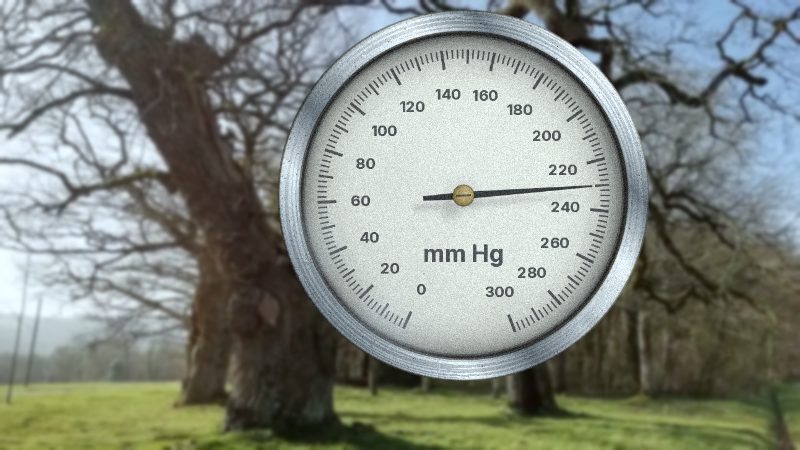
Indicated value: 230mmHg
